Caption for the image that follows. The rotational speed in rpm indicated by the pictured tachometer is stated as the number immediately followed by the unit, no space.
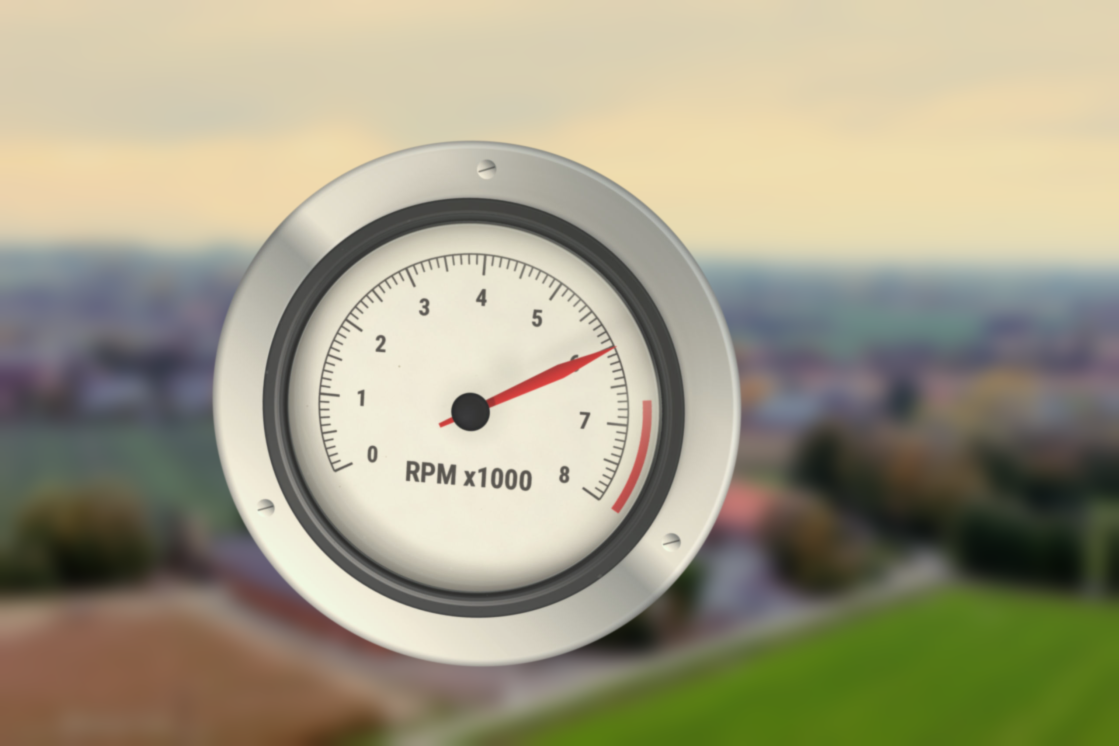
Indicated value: 6000rpm
